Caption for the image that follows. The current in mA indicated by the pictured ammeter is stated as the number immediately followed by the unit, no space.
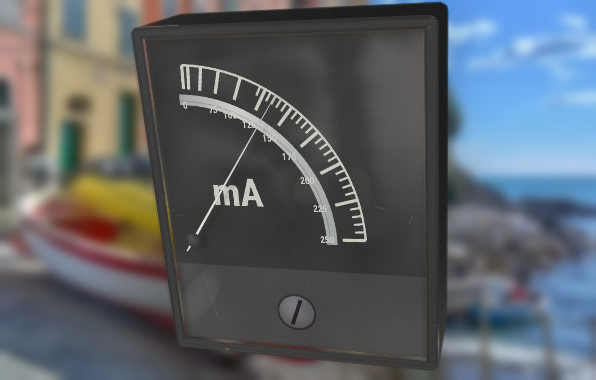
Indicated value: 135mA
